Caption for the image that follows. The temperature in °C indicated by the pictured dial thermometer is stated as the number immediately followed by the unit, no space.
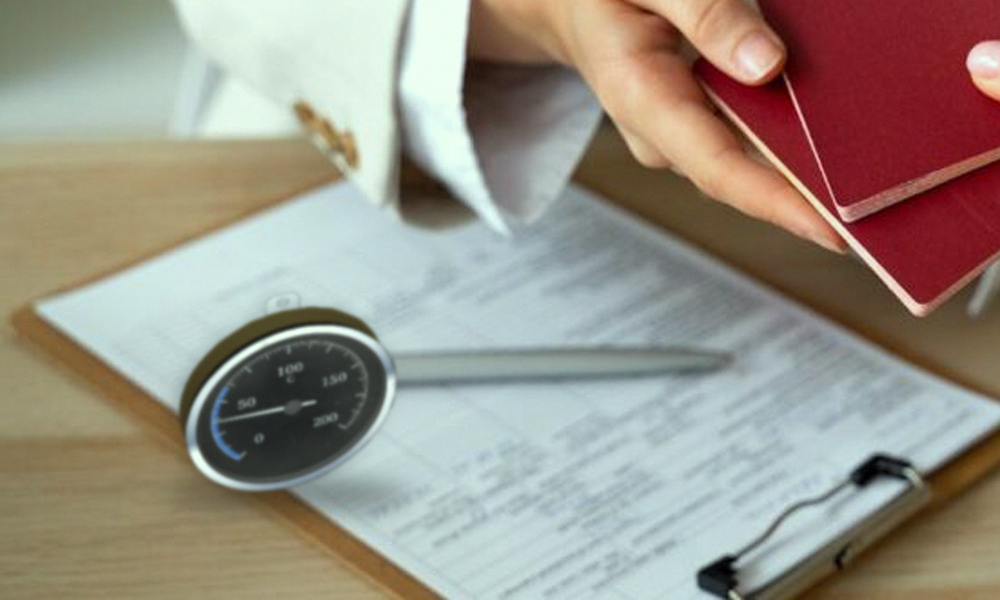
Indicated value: 37.5°C
